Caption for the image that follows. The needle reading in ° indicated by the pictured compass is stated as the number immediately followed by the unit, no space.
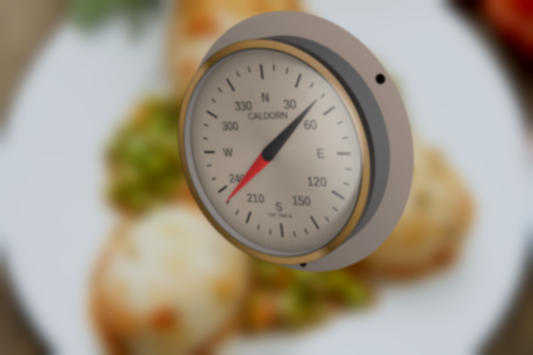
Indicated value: 230°
